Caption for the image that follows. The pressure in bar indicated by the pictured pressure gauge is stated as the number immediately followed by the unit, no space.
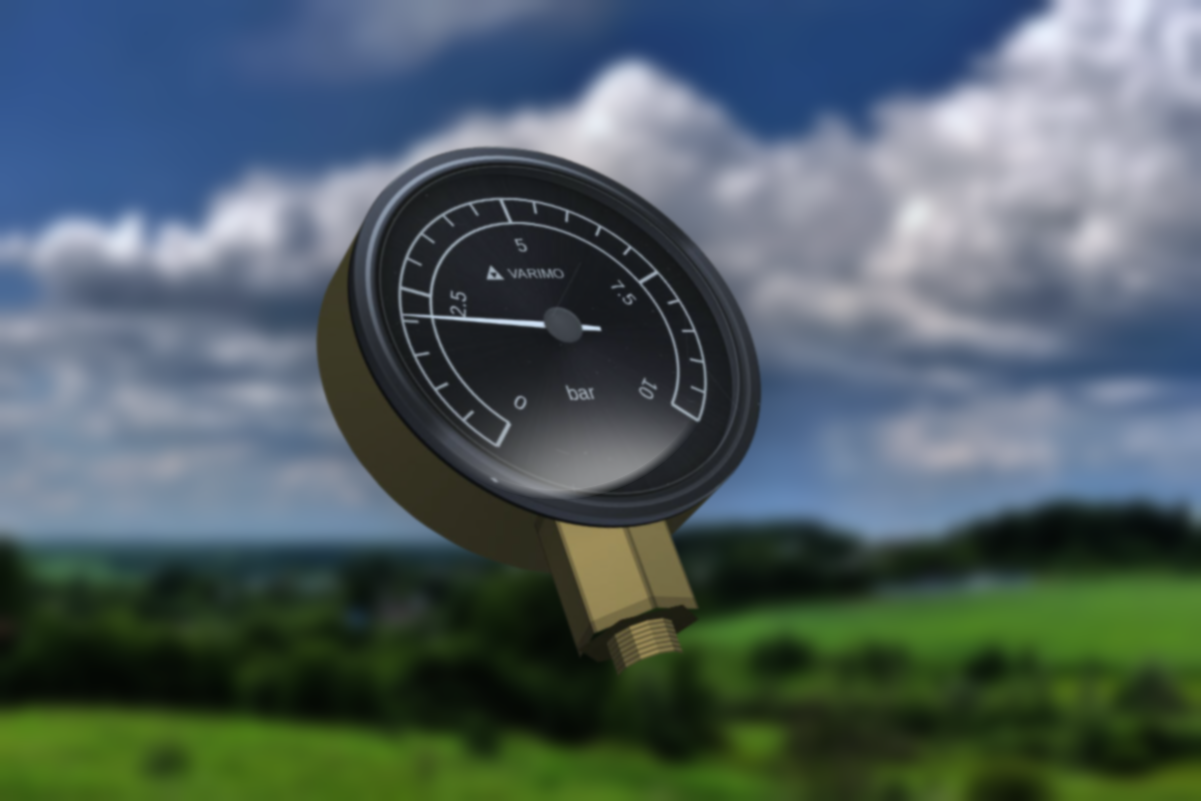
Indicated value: 2bar
